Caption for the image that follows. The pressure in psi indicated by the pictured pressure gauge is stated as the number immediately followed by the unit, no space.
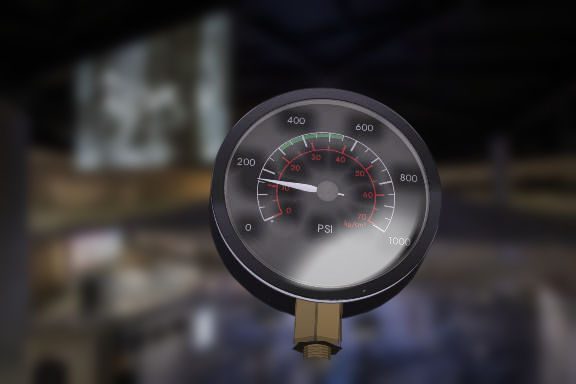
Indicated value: 150psi
